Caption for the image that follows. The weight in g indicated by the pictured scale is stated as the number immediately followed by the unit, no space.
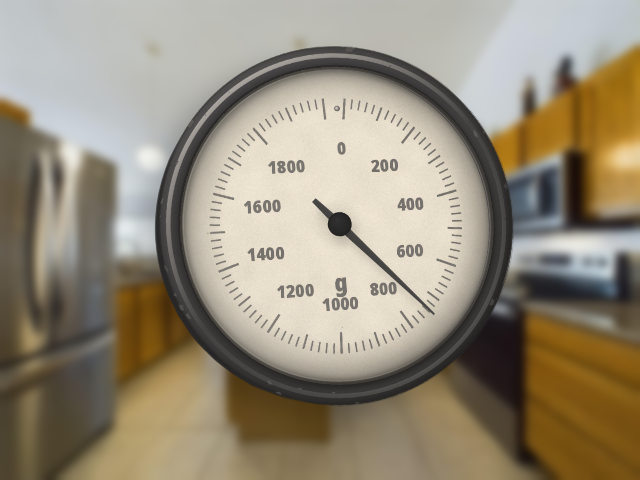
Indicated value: 740g
